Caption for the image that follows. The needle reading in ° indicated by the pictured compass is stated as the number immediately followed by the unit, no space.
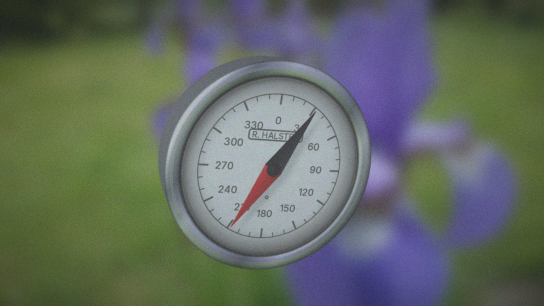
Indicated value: 210°
